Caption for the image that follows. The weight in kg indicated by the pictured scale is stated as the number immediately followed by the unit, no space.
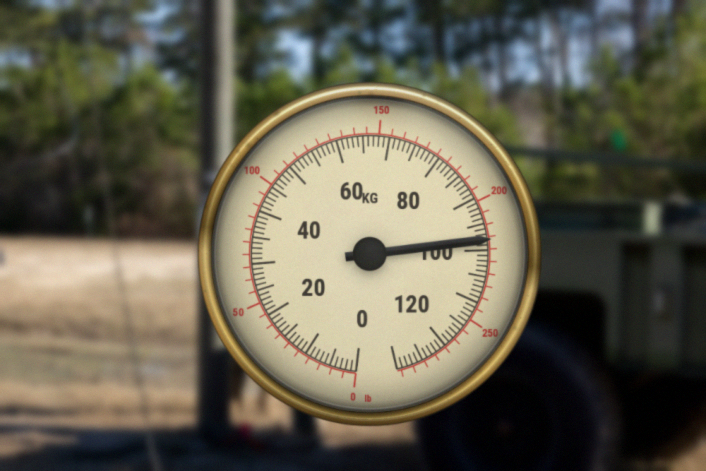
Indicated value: 98kg
